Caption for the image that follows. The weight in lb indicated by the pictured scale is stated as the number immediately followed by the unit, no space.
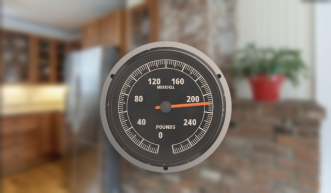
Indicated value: 210lb
